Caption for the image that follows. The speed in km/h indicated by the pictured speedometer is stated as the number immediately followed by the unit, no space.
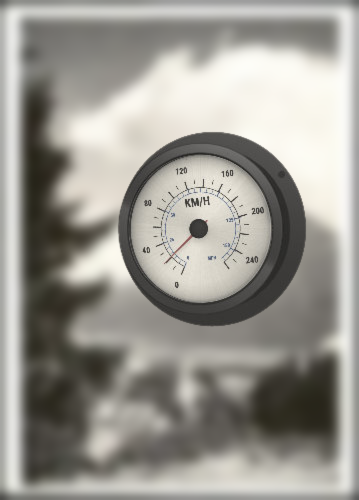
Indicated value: 20km/h
